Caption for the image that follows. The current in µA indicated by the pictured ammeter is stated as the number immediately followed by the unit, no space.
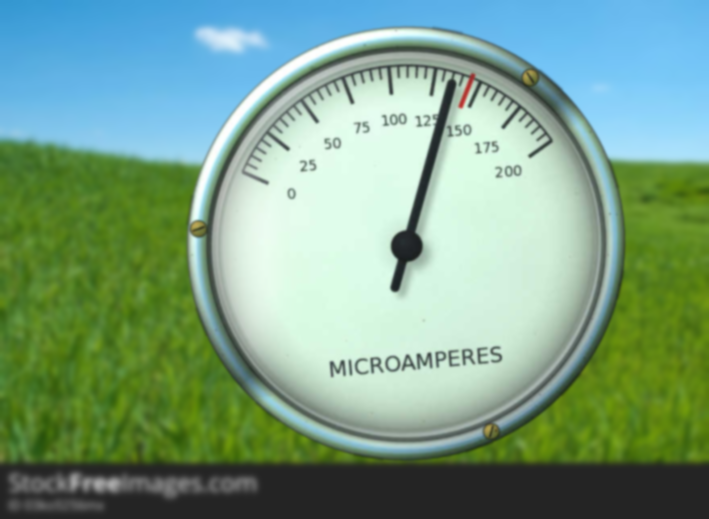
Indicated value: 135µA
